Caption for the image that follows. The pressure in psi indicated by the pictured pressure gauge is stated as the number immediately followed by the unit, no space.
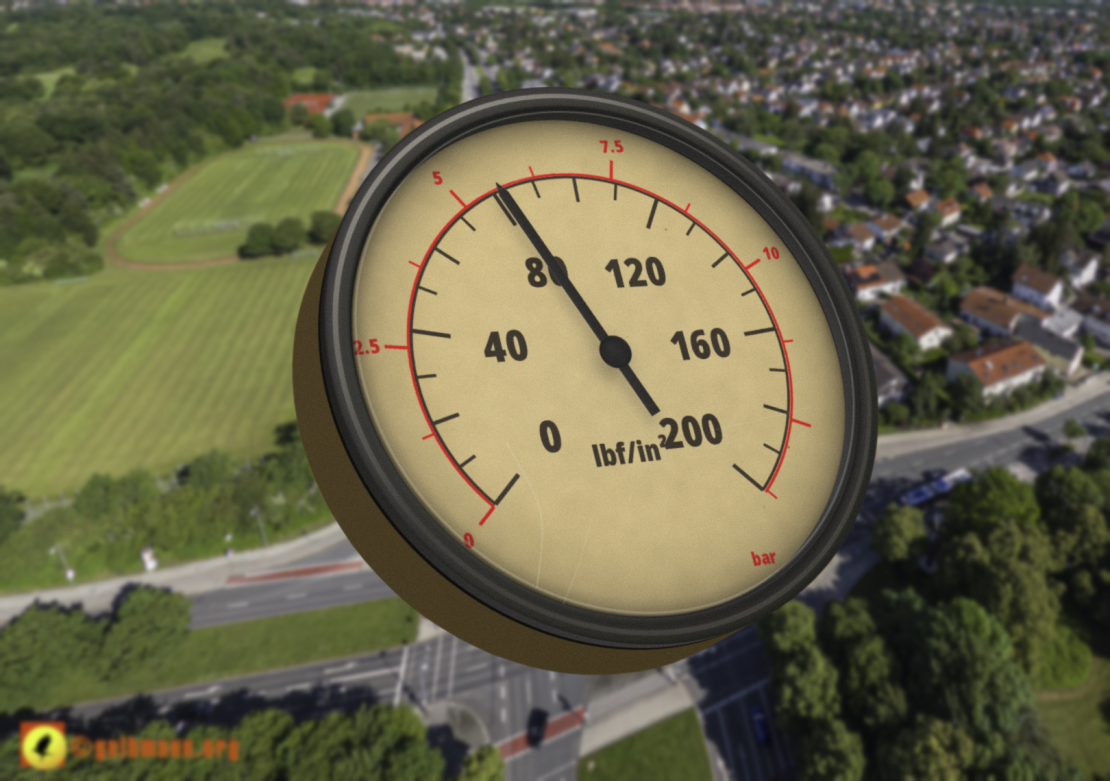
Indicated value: 80psi
